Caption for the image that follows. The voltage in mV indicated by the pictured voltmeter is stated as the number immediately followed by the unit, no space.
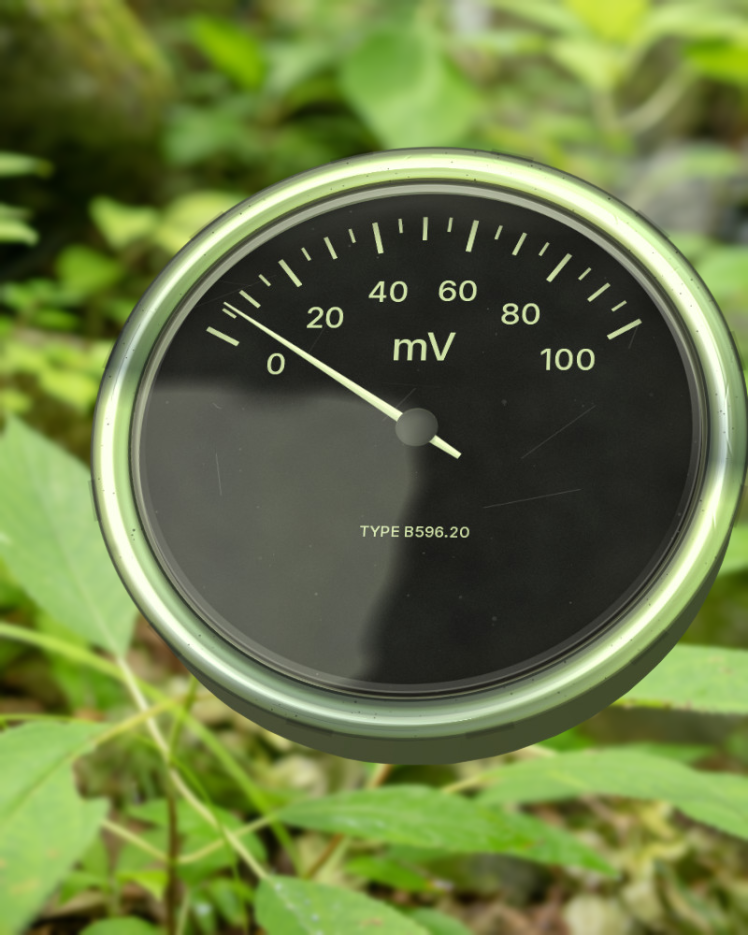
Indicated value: 5mV
